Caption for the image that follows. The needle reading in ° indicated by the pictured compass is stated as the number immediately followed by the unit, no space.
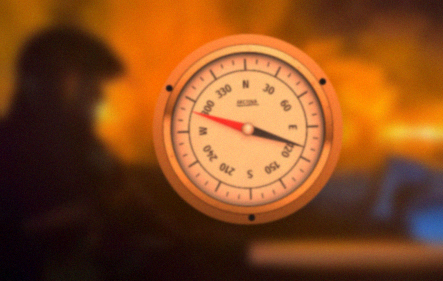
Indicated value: 290°
